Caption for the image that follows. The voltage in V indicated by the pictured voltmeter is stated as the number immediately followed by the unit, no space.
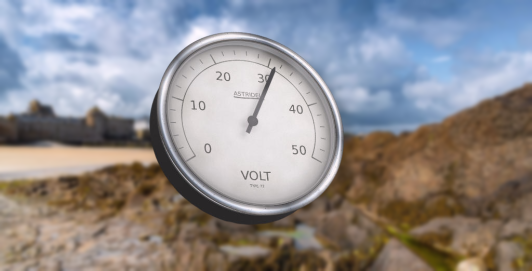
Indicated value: 31V
